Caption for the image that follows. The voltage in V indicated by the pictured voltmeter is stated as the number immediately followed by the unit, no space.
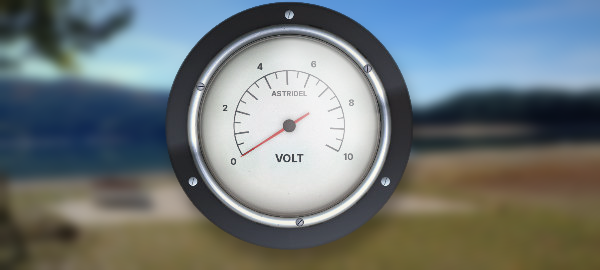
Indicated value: 0V
